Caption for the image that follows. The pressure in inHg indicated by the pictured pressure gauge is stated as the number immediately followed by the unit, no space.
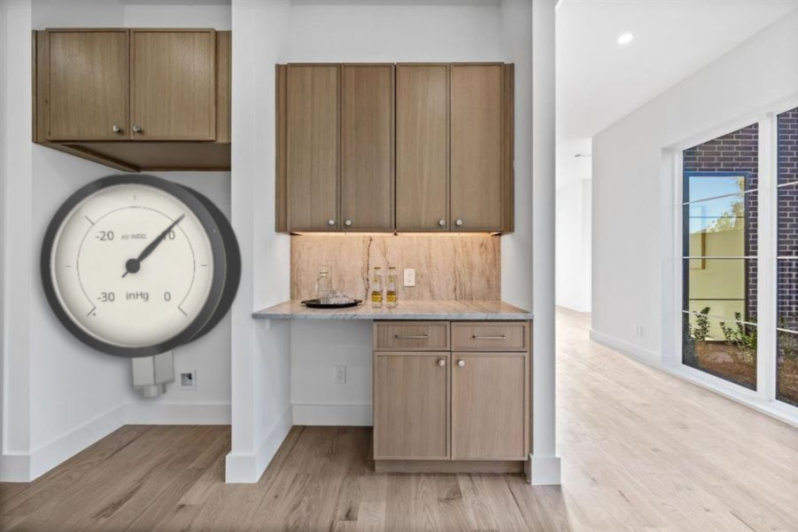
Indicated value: -10inHg
